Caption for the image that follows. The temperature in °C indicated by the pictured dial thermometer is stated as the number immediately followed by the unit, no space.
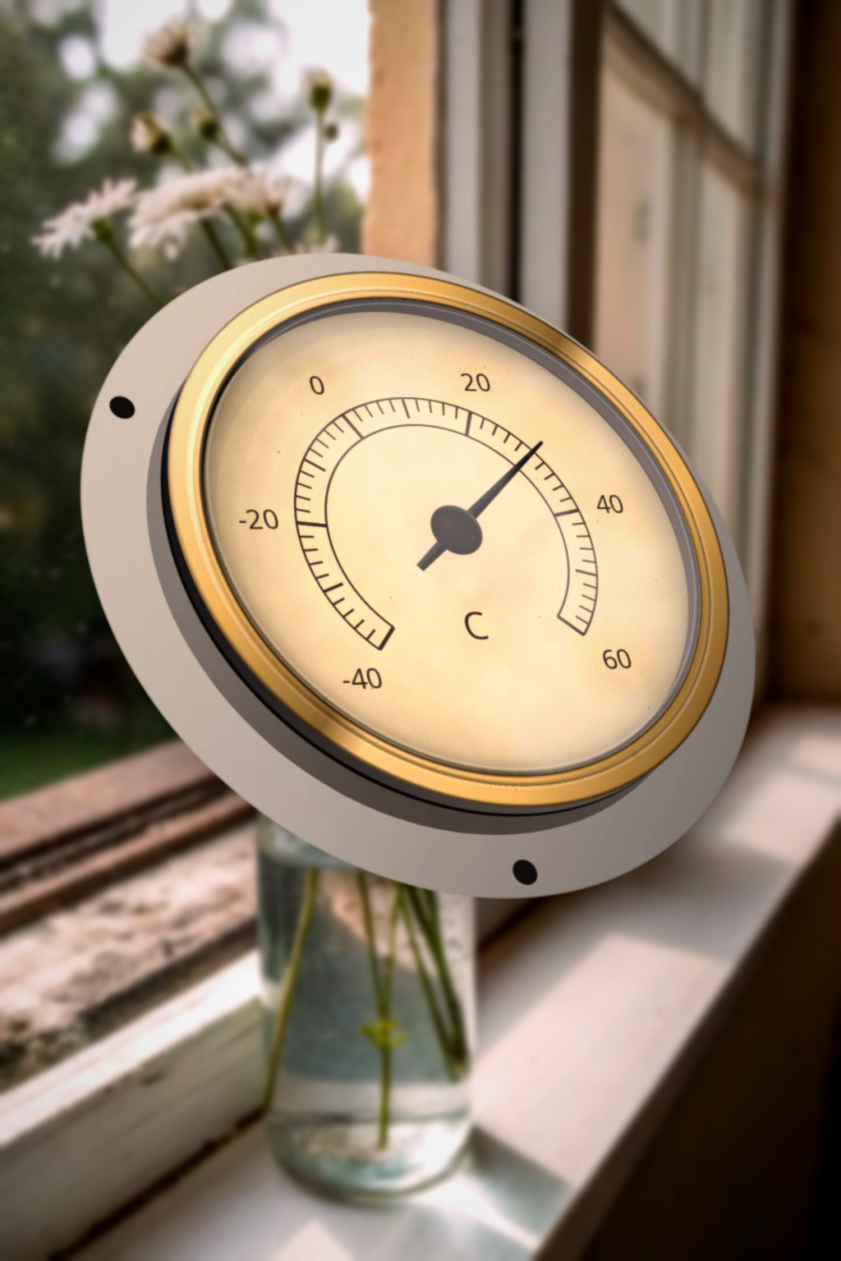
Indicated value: 30°C
